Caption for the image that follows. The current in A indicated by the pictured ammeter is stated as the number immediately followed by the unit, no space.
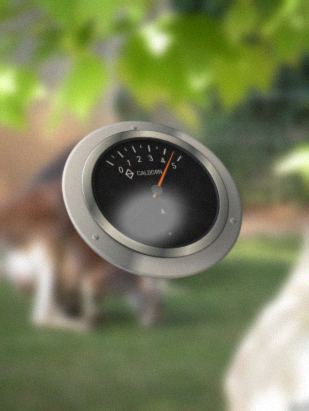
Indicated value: 4.5A
